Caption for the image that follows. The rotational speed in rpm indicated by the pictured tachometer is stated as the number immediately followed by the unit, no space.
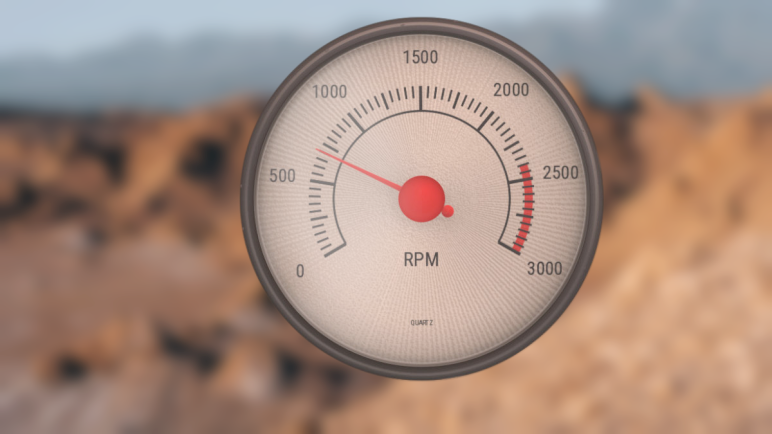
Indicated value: 700rpm
